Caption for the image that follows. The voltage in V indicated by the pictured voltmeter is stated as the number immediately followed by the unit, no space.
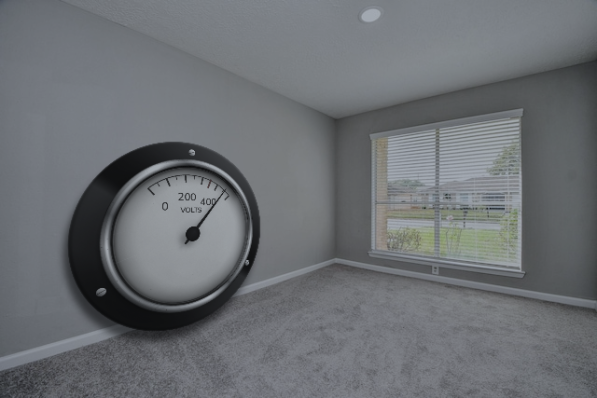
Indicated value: 450V
